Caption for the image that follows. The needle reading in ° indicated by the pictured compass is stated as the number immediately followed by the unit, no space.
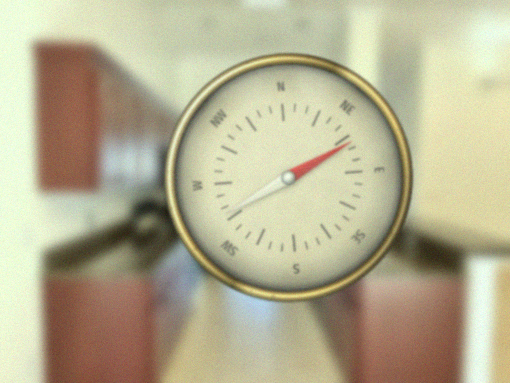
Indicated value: 65°
